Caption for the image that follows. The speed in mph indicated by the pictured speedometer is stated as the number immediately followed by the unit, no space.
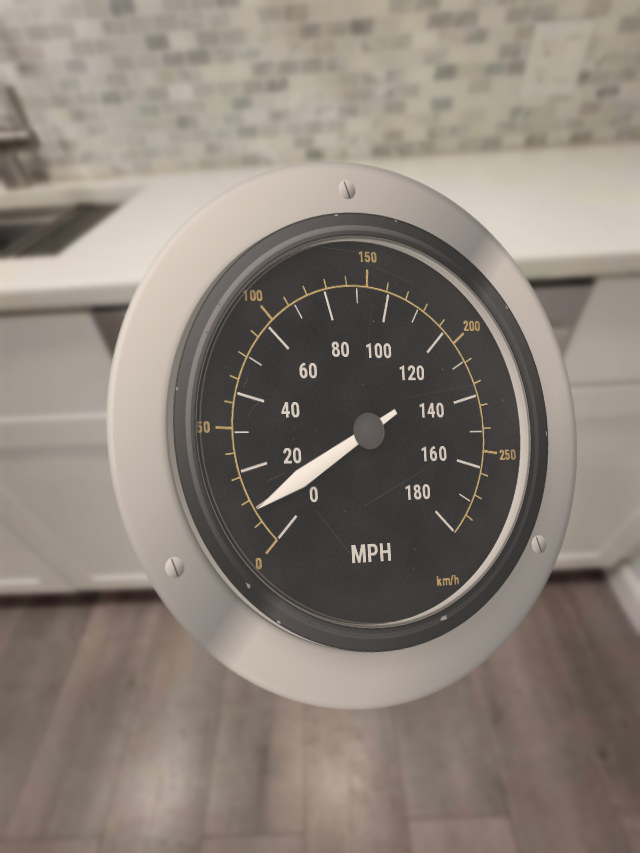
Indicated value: 10mph
